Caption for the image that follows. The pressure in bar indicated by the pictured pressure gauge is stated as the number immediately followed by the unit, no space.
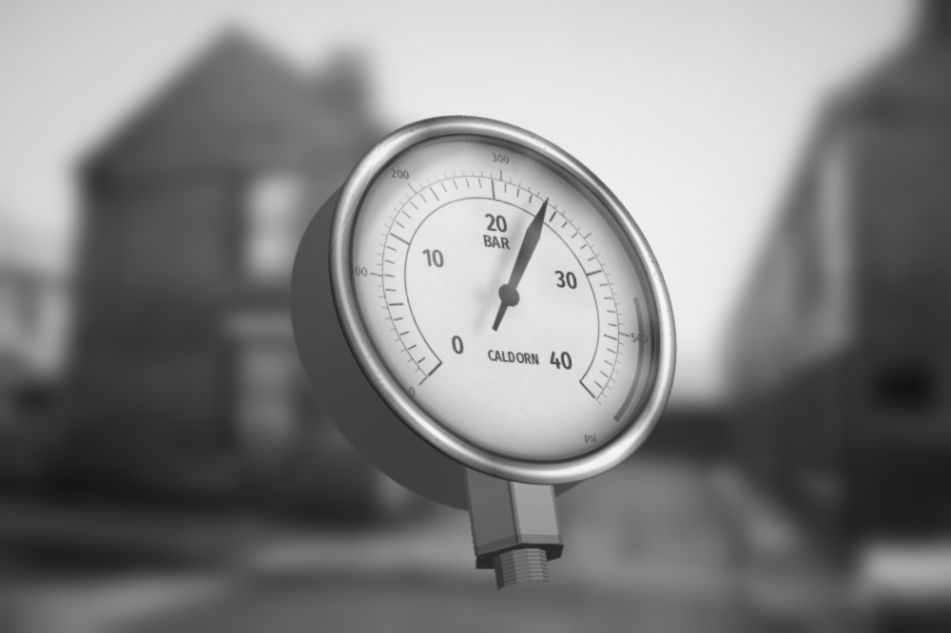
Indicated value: 24bar
